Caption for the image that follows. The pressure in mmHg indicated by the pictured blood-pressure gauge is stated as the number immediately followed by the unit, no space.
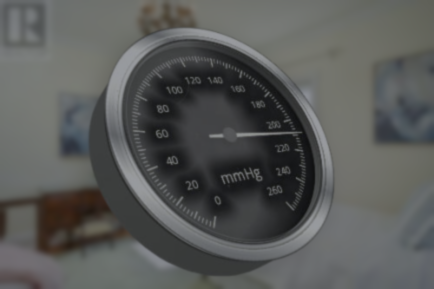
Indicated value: 210mmHg
